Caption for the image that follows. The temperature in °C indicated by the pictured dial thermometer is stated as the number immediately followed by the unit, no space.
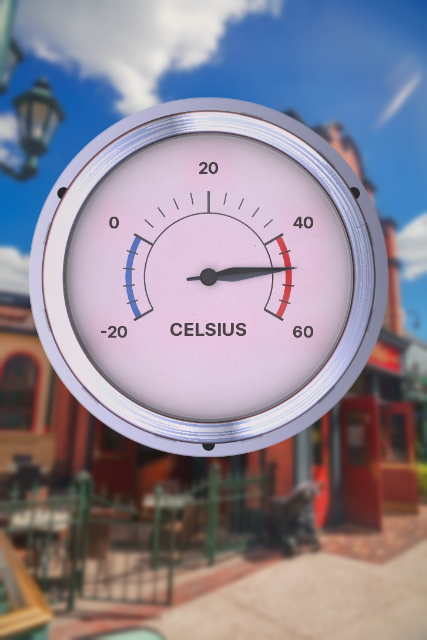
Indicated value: 48°C
